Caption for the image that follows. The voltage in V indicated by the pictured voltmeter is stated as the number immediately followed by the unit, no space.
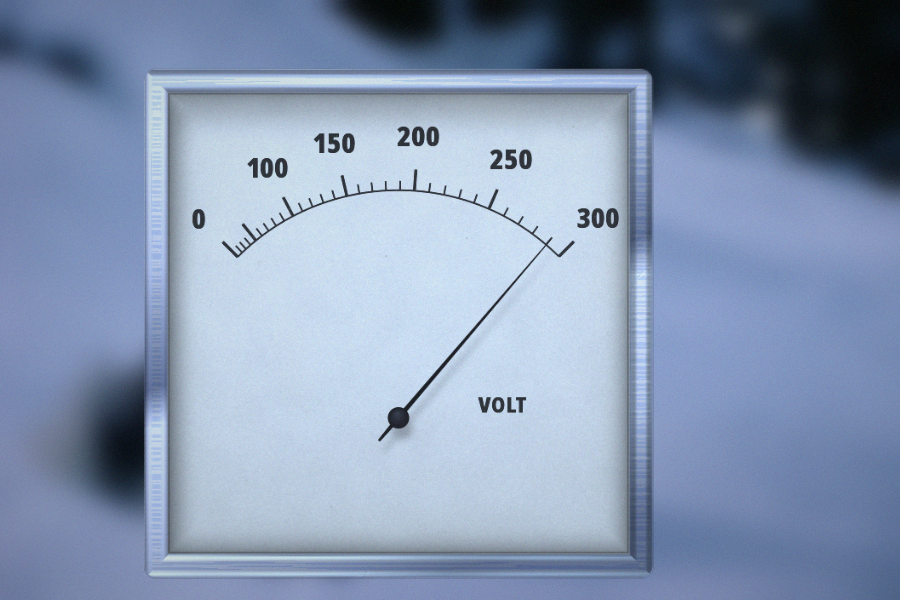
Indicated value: 290V
